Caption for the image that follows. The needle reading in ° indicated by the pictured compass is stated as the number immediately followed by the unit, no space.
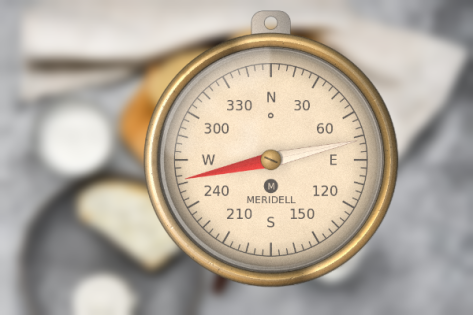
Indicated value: 257.5°
